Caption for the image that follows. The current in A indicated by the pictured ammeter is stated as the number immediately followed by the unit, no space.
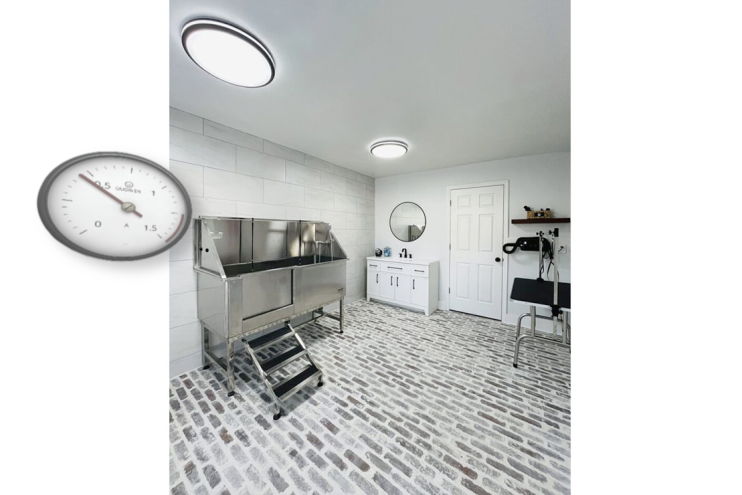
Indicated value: 0.45A
